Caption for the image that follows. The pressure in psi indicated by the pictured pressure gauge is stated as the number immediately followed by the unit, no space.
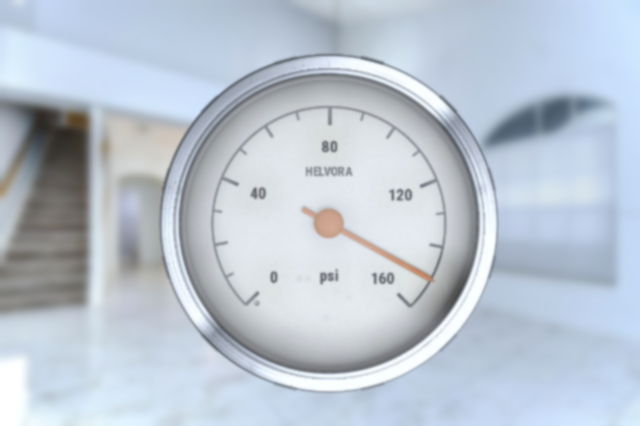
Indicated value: 150psi
